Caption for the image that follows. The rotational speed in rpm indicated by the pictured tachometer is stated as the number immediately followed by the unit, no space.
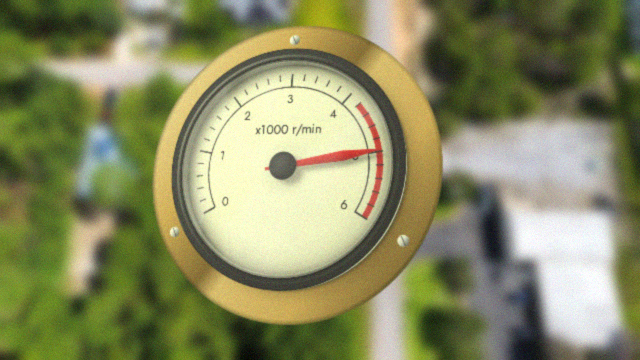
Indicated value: 5000rpm
